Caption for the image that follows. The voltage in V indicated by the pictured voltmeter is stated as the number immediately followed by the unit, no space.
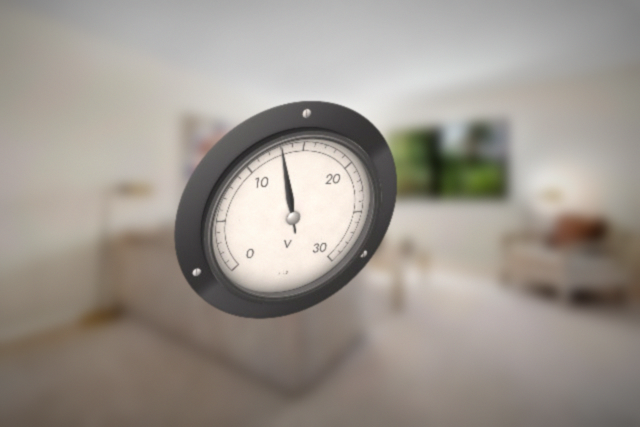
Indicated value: 13V
